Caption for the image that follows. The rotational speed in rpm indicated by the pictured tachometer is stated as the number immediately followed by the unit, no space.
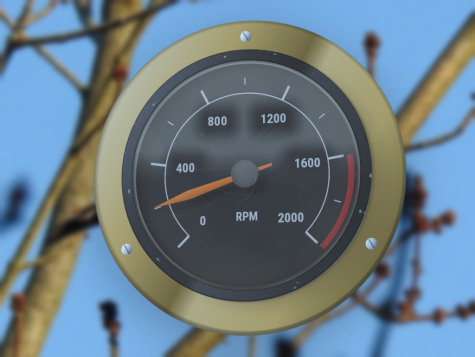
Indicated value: 200rpm
